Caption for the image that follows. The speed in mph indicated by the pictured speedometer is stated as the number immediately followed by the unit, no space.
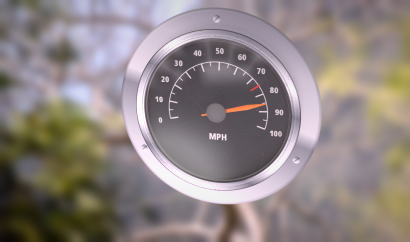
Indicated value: 85mph
